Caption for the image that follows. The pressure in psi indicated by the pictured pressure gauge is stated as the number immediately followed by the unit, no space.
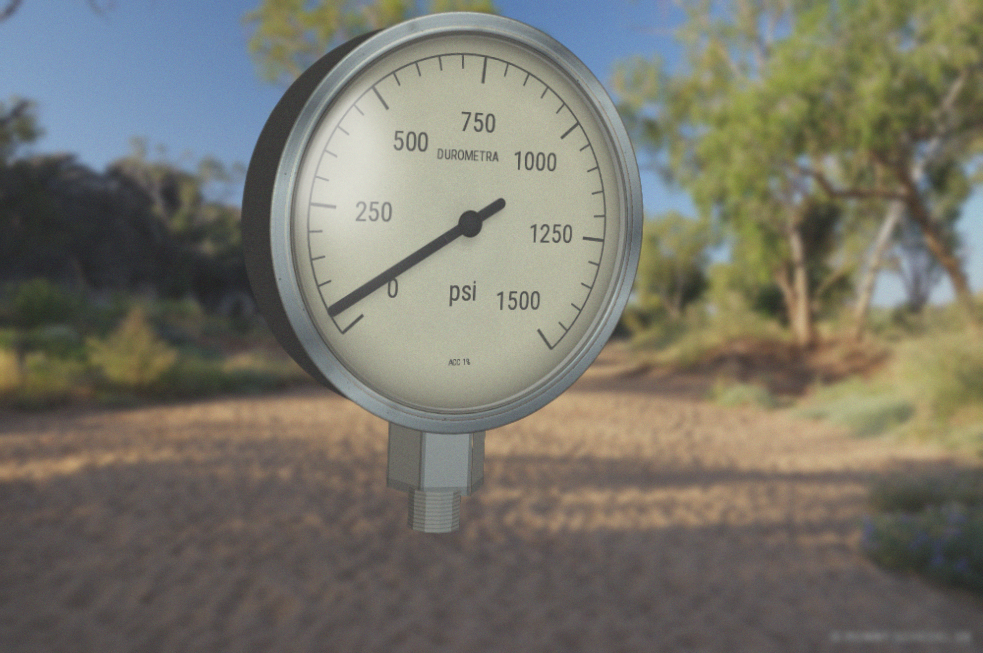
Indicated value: 50psi
